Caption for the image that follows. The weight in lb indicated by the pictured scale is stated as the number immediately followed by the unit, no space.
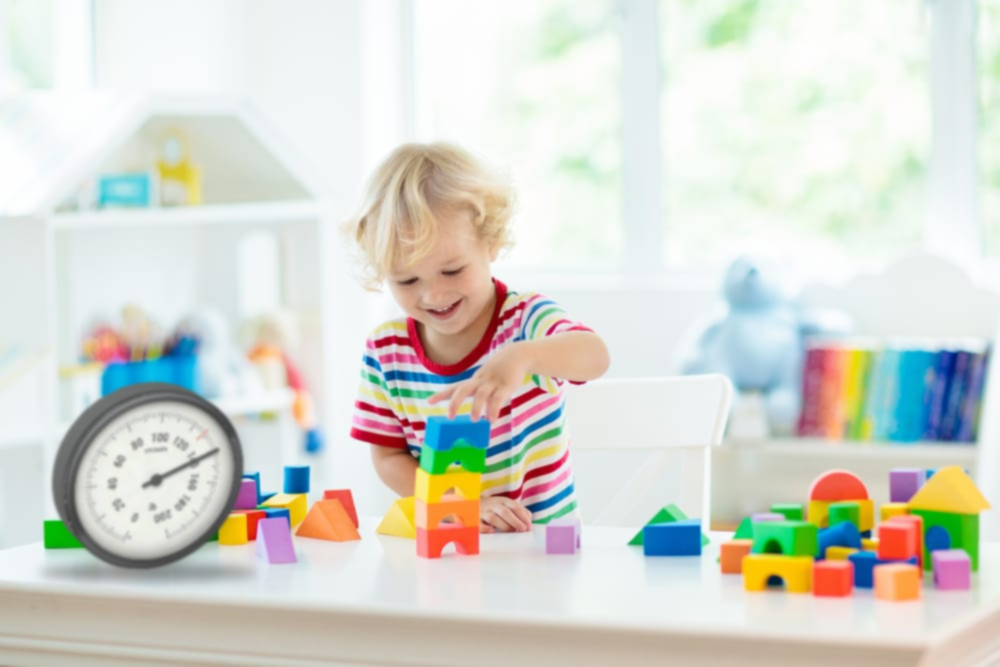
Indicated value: 140lb
